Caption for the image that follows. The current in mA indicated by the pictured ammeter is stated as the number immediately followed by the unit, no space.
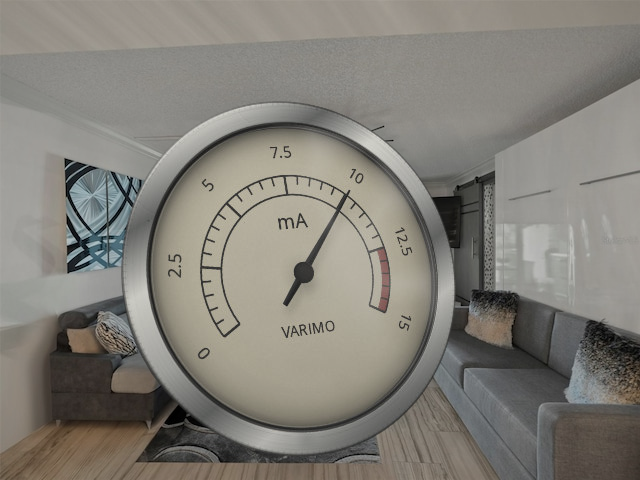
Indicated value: 10mA
